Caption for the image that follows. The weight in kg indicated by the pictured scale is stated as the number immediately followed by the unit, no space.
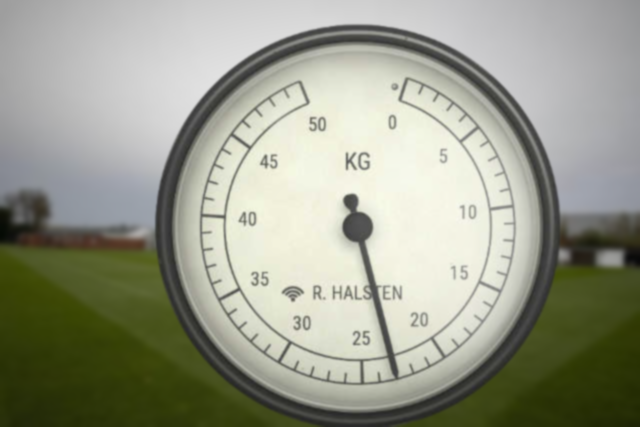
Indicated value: 23kg
